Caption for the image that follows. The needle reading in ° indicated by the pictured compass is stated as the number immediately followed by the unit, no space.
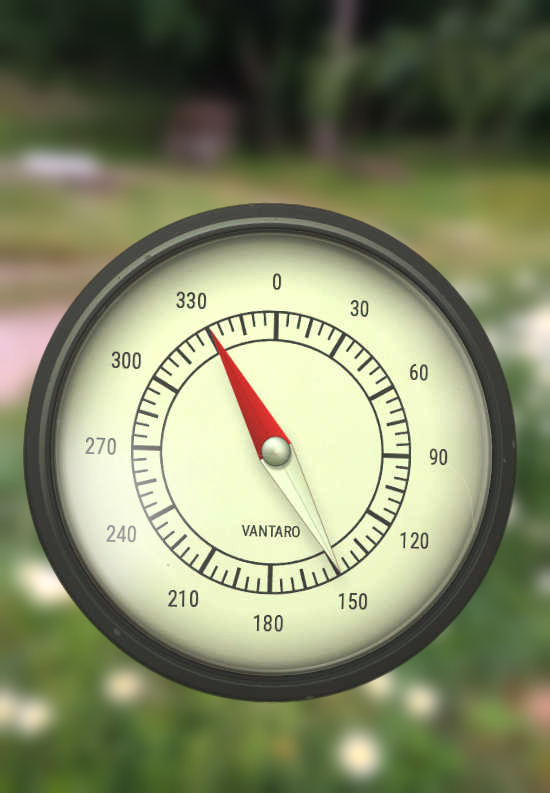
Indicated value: 330°
